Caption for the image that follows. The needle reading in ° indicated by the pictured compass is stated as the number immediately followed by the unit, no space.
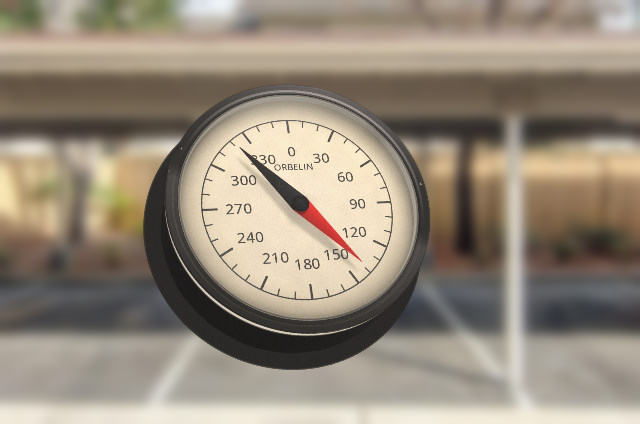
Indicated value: 140°
